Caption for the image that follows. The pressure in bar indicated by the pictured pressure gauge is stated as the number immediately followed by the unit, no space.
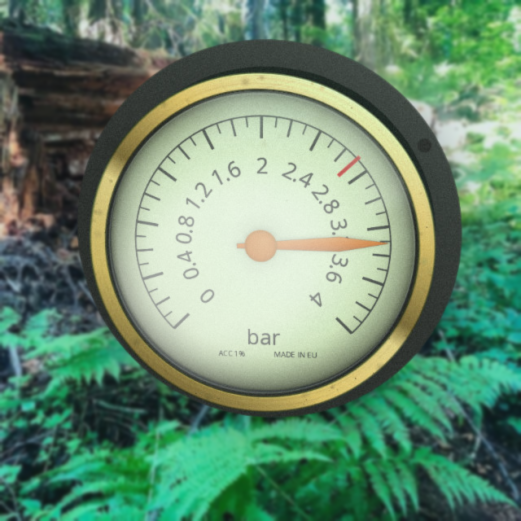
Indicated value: 3.3bar
